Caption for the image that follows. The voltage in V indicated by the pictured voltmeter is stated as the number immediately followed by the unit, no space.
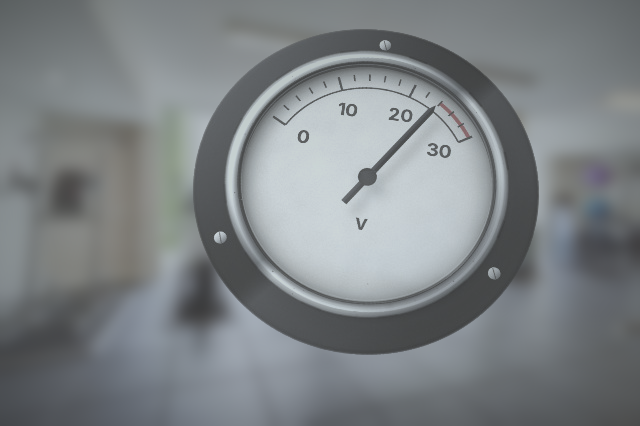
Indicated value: 24V
